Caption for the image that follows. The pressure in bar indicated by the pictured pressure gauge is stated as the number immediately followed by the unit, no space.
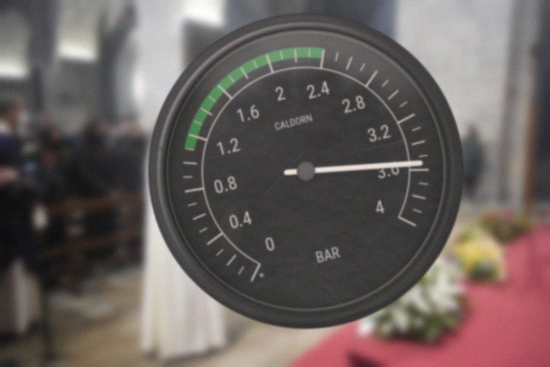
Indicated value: 3.55bar
